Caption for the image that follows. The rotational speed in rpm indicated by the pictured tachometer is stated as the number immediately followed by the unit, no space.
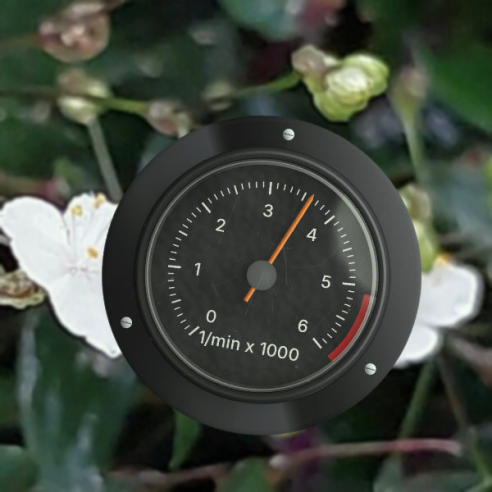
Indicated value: 3600rpm
